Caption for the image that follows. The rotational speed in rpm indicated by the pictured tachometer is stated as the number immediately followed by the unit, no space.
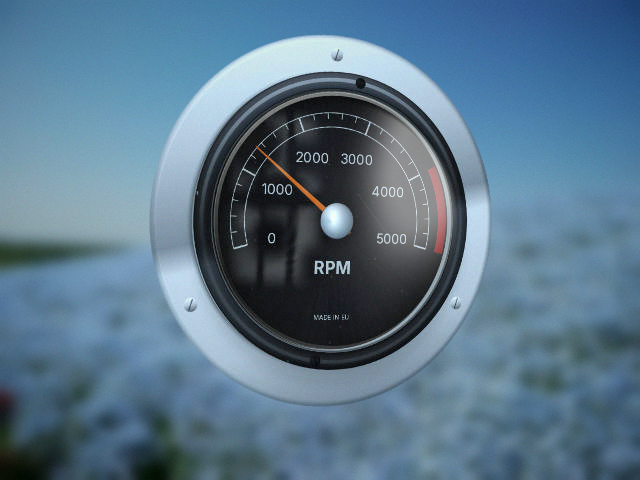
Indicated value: 1300rpm
